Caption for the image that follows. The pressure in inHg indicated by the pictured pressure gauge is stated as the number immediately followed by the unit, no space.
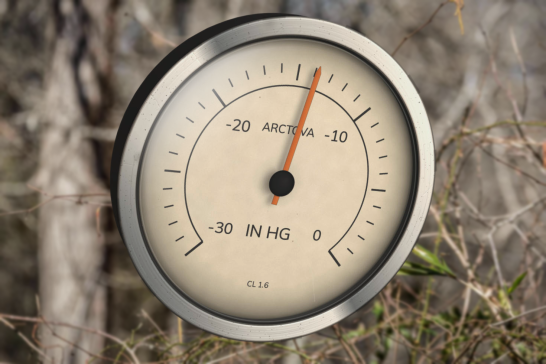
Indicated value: -14inHg
